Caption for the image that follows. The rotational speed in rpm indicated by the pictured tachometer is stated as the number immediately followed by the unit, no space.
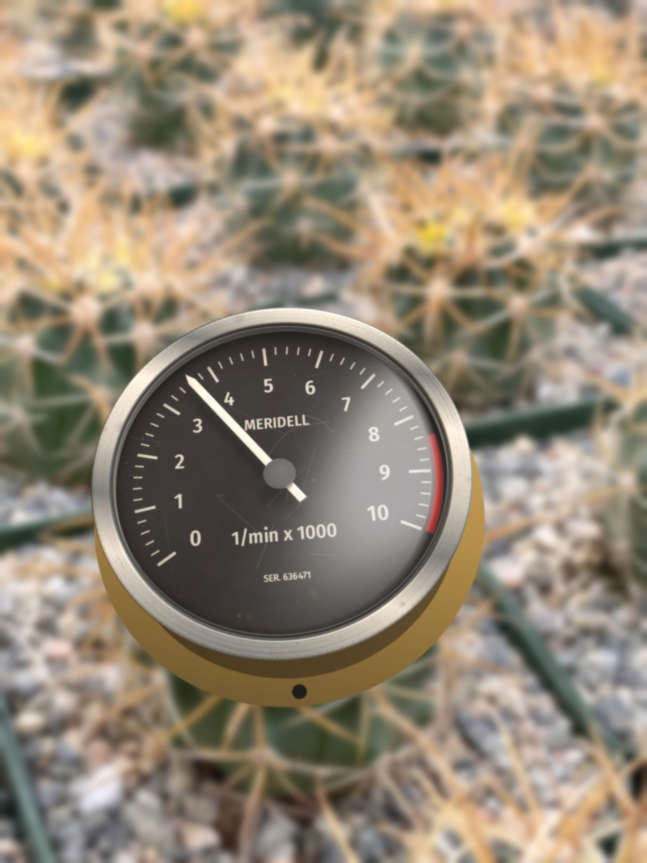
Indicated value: 3600rpm
